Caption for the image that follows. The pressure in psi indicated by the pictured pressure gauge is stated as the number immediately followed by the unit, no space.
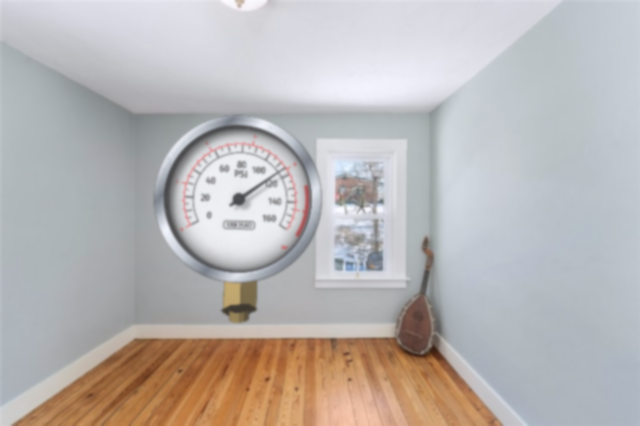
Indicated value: 115psi
